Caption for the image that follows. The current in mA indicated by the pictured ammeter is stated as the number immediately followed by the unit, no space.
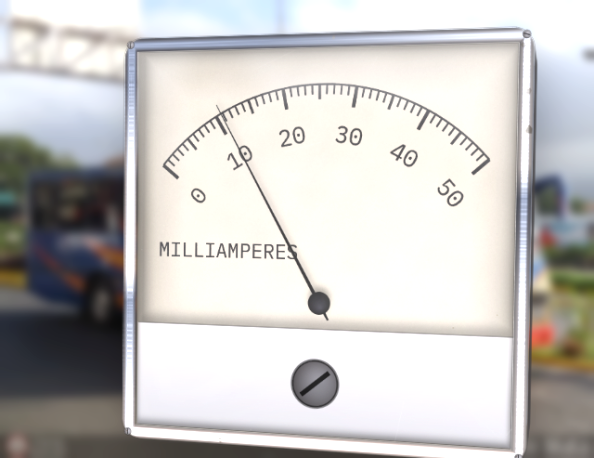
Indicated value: 11mA
